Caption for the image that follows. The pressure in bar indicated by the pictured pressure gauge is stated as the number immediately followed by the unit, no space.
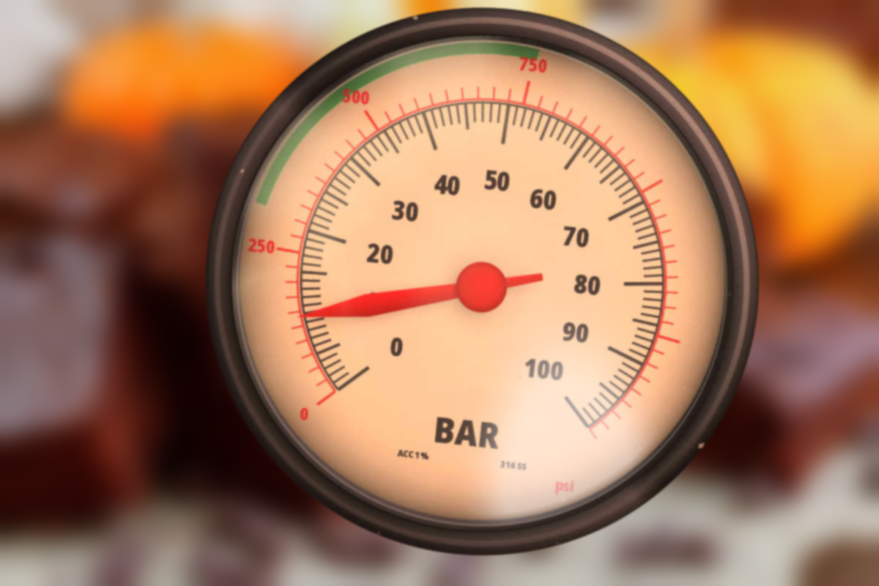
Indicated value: 10bar
